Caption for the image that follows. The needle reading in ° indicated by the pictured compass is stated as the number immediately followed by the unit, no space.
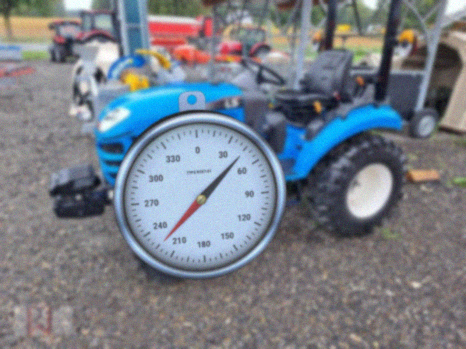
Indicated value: 225°
